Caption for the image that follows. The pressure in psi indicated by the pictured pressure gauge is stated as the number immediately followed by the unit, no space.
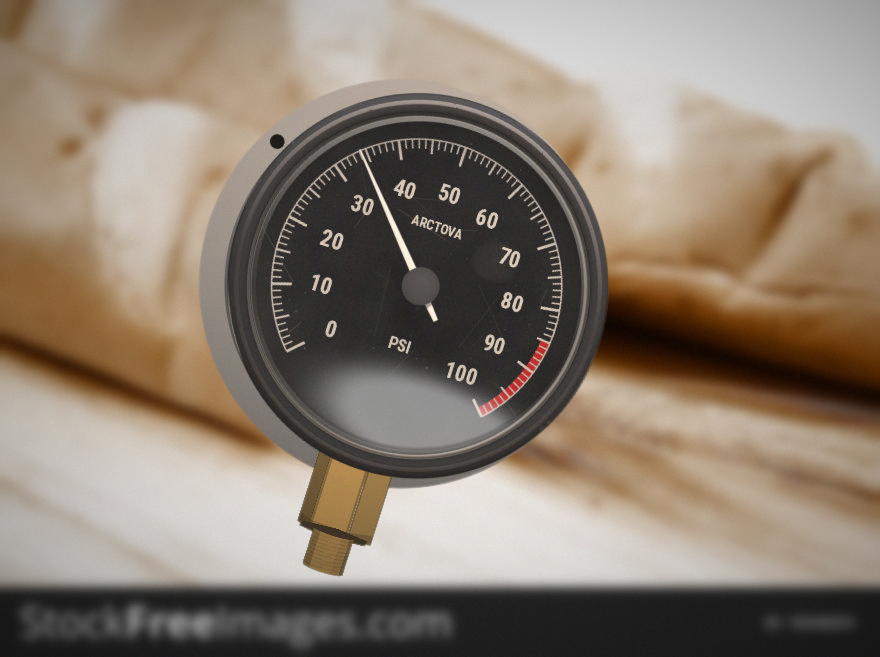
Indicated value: 34psi
